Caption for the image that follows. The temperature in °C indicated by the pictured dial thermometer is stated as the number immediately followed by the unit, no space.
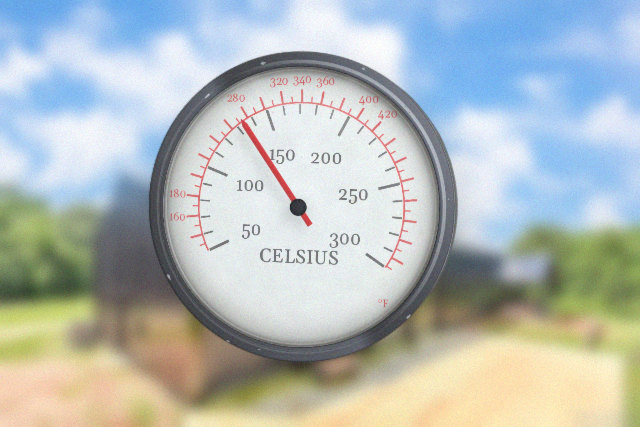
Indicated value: 135°C
